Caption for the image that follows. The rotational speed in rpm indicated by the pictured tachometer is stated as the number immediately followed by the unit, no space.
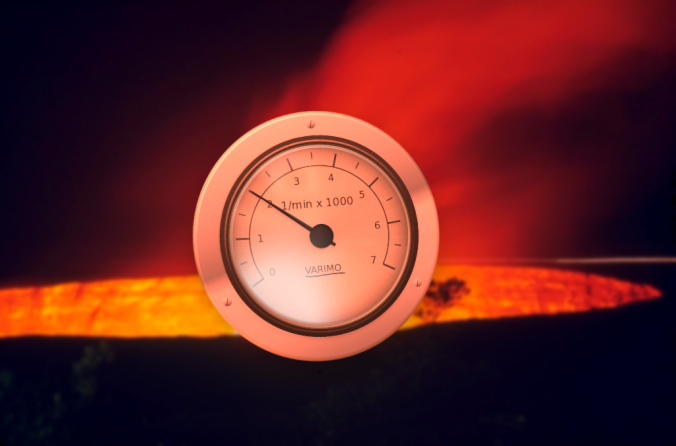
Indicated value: 2000rpm
